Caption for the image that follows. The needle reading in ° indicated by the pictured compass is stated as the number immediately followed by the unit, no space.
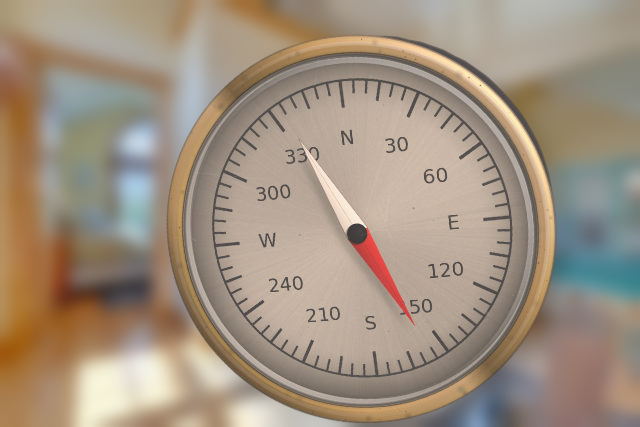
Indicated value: 155°
